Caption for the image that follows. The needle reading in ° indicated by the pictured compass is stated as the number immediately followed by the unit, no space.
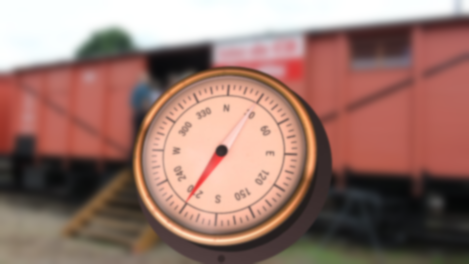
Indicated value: 210°
